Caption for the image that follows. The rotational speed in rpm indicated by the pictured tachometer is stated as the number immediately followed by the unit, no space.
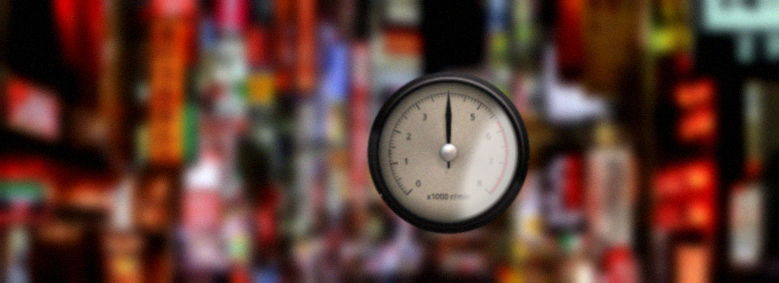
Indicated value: 4000rpm
